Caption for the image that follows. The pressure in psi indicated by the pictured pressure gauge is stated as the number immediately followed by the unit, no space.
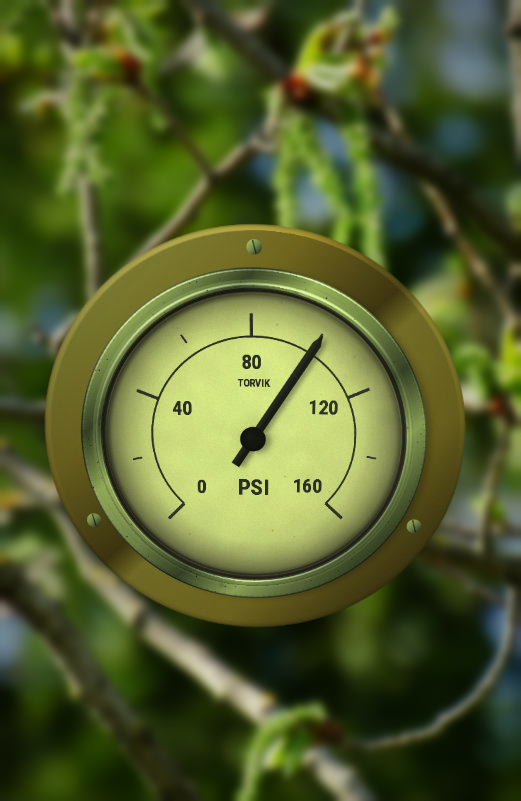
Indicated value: 100psi
